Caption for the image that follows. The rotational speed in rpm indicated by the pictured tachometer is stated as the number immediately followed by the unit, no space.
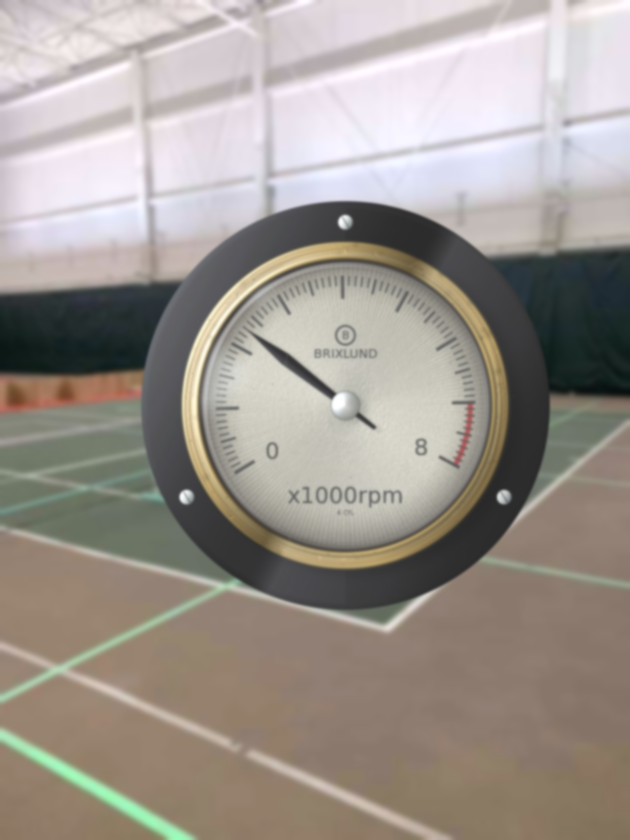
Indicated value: 2300rpm
